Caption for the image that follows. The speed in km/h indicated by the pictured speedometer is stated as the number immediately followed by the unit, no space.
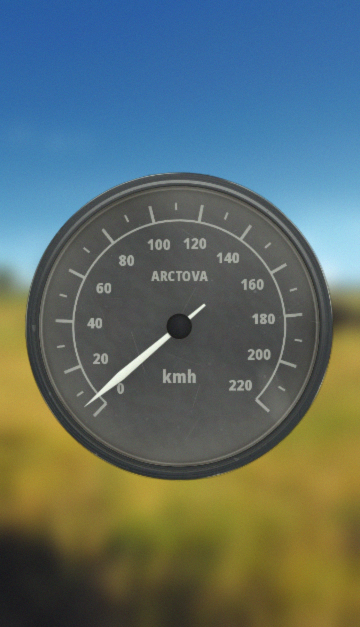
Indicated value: 5km/h
